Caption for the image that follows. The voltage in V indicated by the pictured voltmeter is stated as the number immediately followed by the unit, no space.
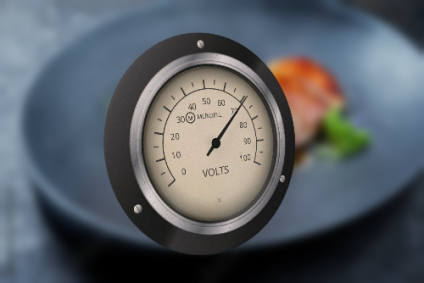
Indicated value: 70V
